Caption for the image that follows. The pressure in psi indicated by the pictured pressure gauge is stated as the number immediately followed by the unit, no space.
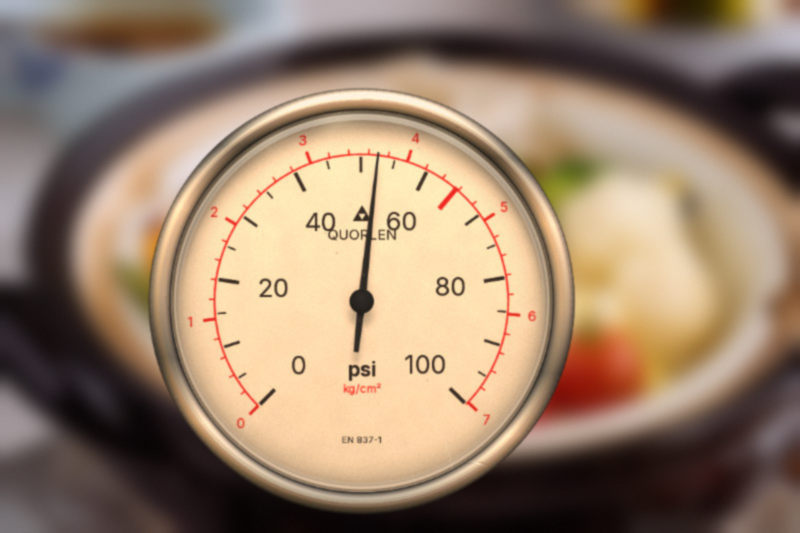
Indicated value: 52.5psi
